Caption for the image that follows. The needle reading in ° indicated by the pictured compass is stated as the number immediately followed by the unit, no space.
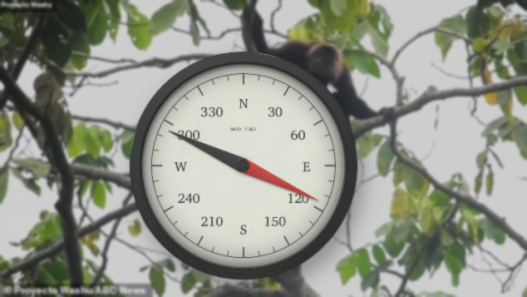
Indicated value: 115°
